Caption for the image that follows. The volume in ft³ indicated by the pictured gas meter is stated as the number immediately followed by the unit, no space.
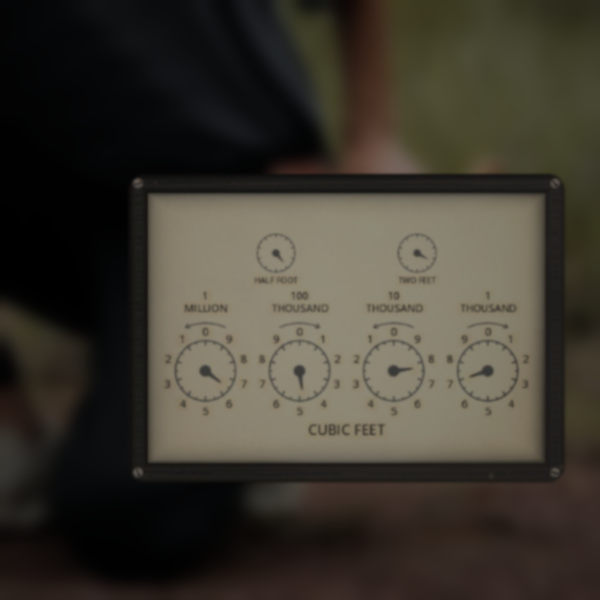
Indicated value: 647700ft³
